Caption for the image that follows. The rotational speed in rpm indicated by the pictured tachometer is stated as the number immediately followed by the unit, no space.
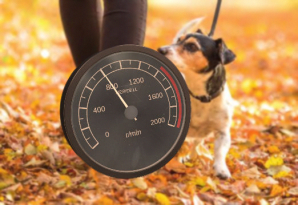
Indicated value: 800rpm
